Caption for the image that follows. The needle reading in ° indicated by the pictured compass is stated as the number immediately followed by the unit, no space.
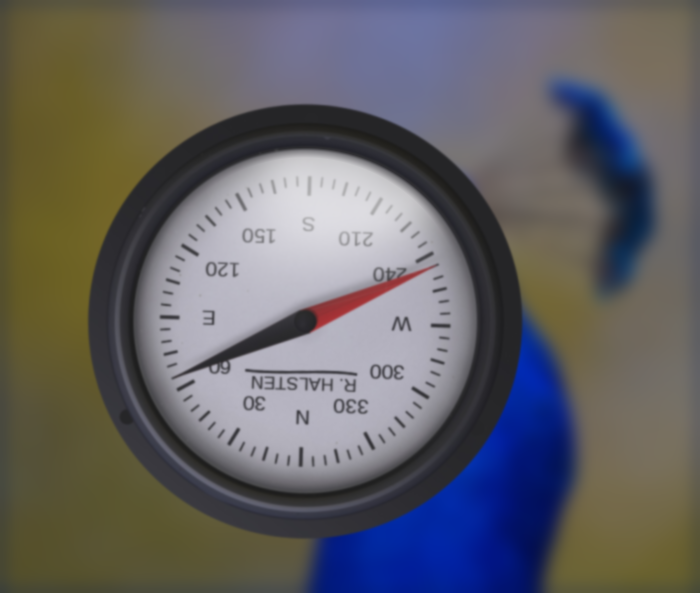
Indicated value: 245°
